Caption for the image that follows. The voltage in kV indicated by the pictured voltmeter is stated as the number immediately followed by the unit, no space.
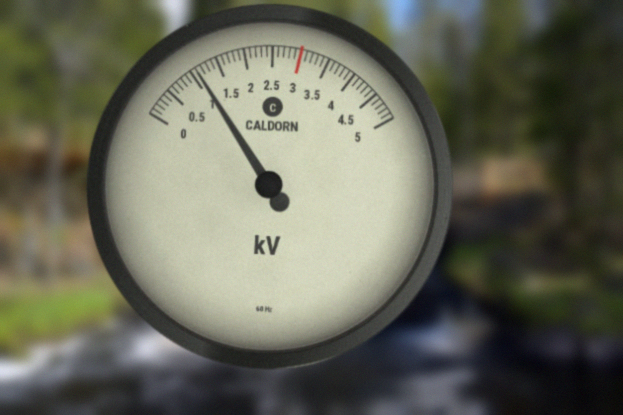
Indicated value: 1.1kV
